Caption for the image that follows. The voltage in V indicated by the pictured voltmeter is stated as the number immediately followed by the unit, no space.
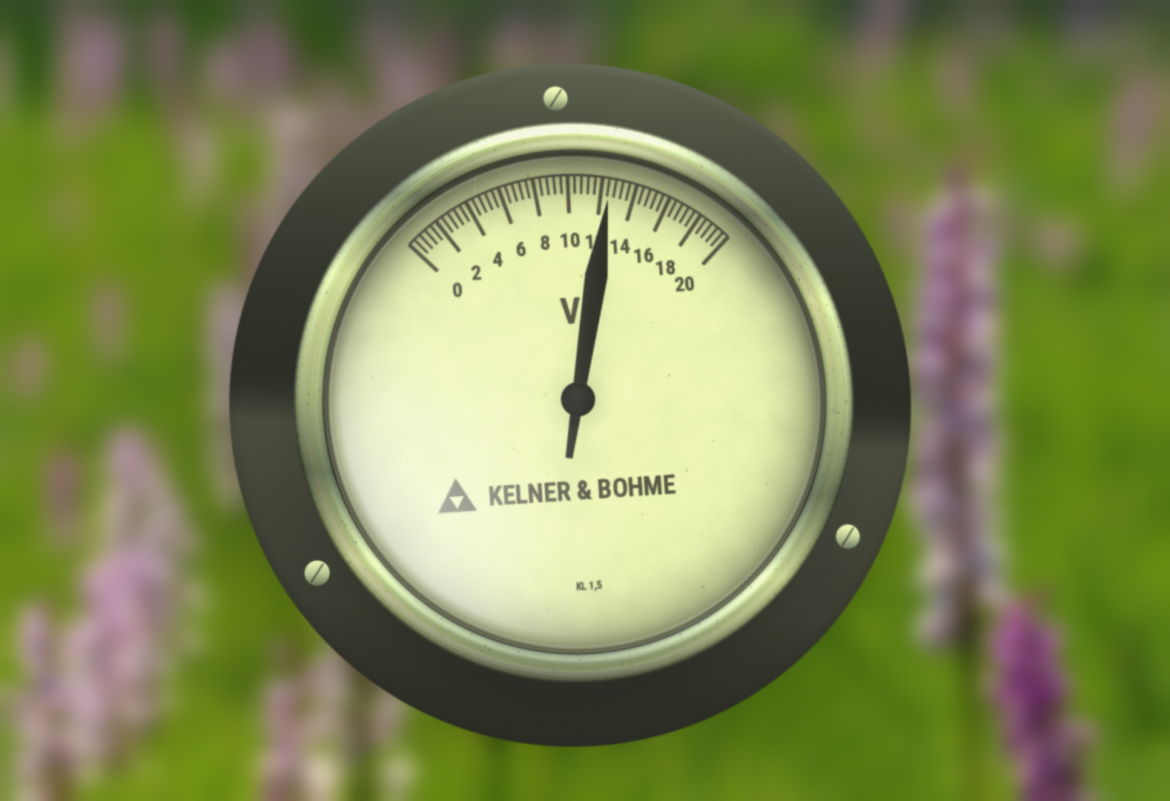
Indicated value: 12.4V
